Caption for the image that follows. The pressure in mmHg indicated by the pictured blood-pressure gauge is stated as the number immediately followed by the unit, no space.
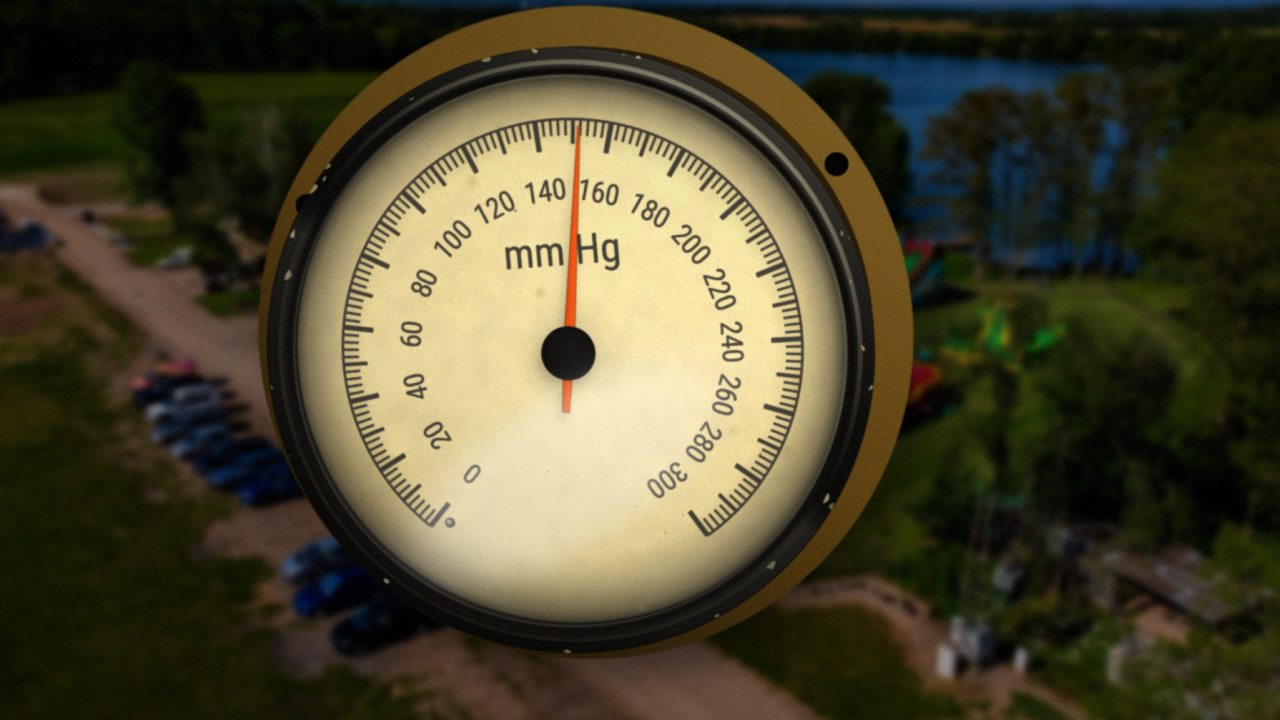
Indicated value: 152mmHg
